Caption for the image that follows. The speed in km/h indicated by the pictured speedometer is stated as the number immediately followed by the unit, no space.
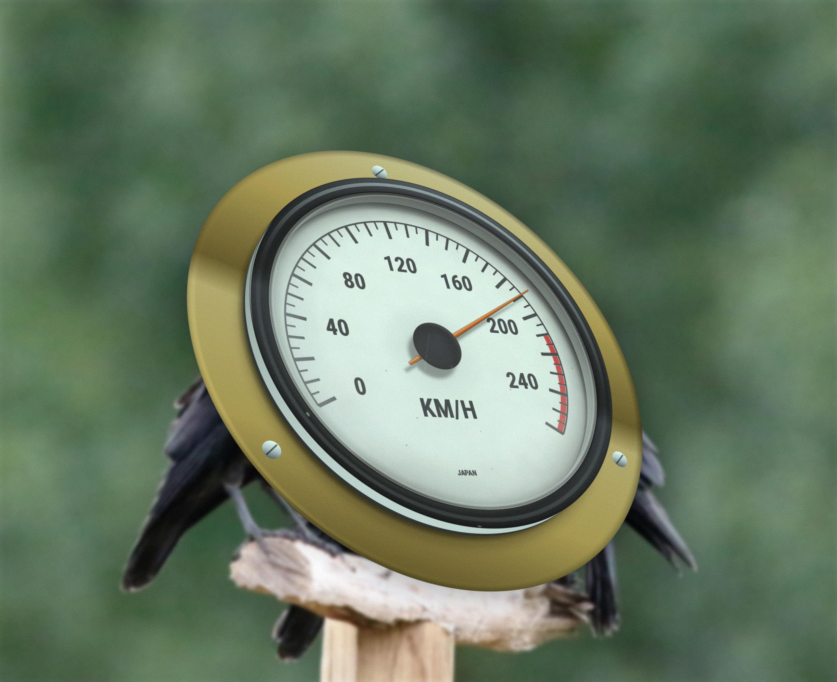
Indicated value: 190km/h
